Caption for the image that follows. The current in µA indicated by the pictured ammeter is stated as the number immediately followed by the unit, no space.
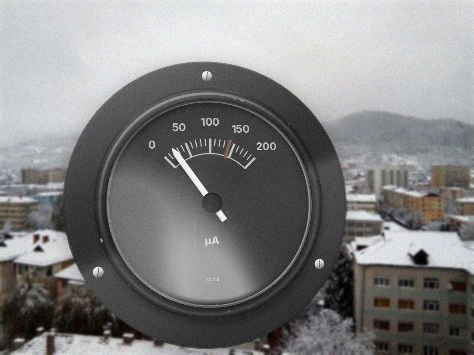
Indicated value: 20µA
